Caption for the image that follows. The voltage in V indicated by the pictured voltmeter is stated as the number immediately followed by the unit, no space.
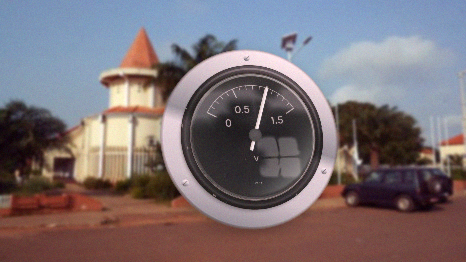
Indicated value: 1V
